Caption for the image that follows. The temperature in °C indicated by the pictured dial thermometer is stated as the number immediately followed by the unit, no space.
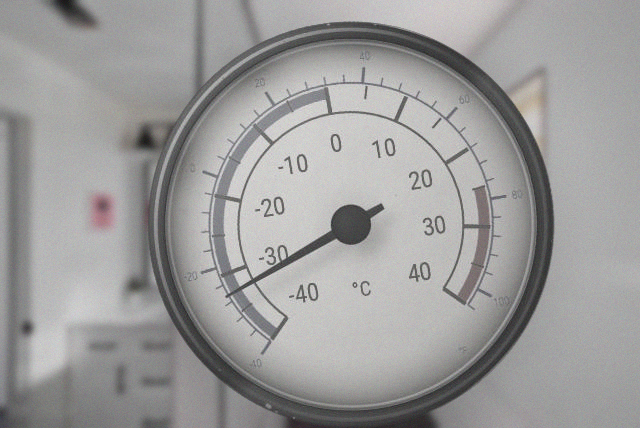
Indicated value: -32.5°C
